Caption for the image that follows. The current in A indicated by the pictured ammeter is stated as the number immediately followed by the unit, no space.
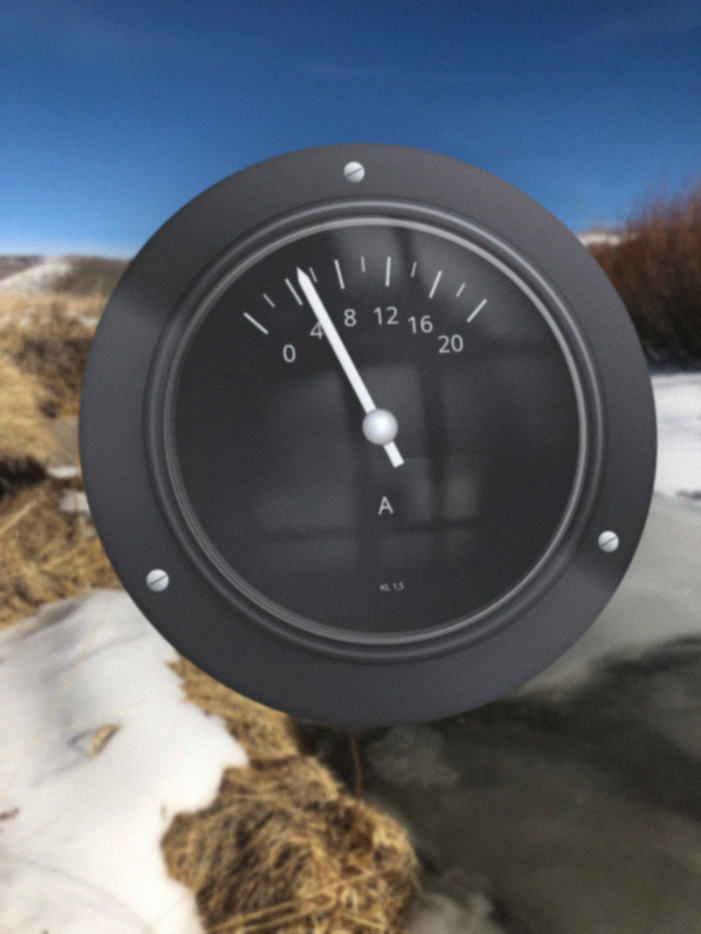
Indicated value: 5A
